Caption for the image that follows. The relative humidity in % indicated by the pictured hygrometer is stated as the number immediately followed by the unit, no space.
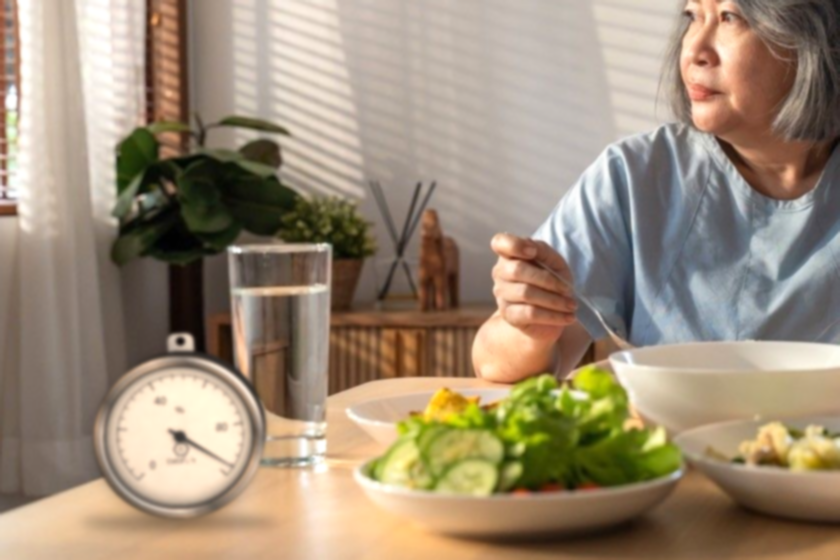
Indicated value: 96%
